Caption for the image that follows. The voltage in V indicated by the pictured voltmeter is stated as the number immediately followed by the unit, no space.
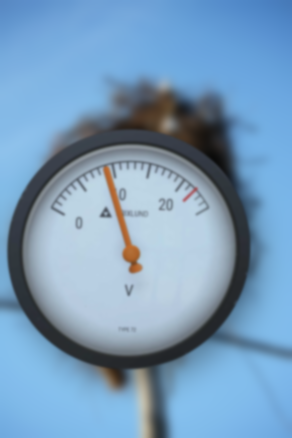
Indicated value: 9V
